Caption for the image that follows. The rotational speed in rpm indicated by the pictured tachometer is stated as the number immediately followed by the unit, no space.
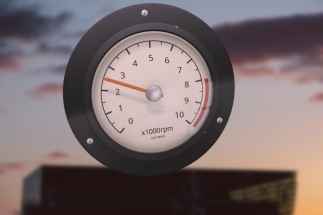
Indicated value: 2500rpm
